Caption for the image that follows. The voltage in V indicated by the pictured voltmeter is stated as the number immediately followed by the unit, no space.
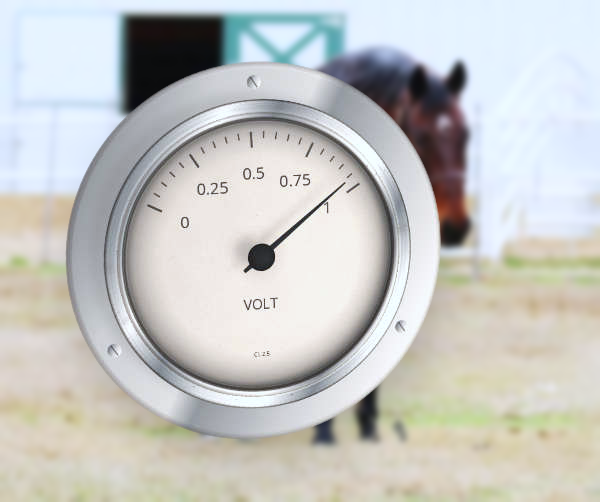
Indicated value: 0.95V
